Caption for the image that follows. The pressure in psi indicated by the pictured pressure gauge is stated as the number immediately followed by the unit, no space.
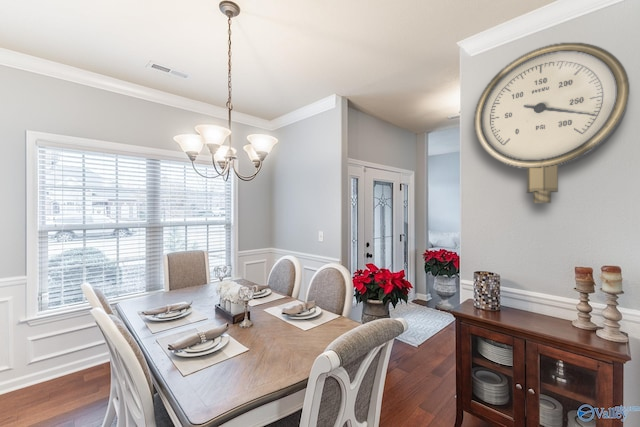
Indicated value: 275psi
